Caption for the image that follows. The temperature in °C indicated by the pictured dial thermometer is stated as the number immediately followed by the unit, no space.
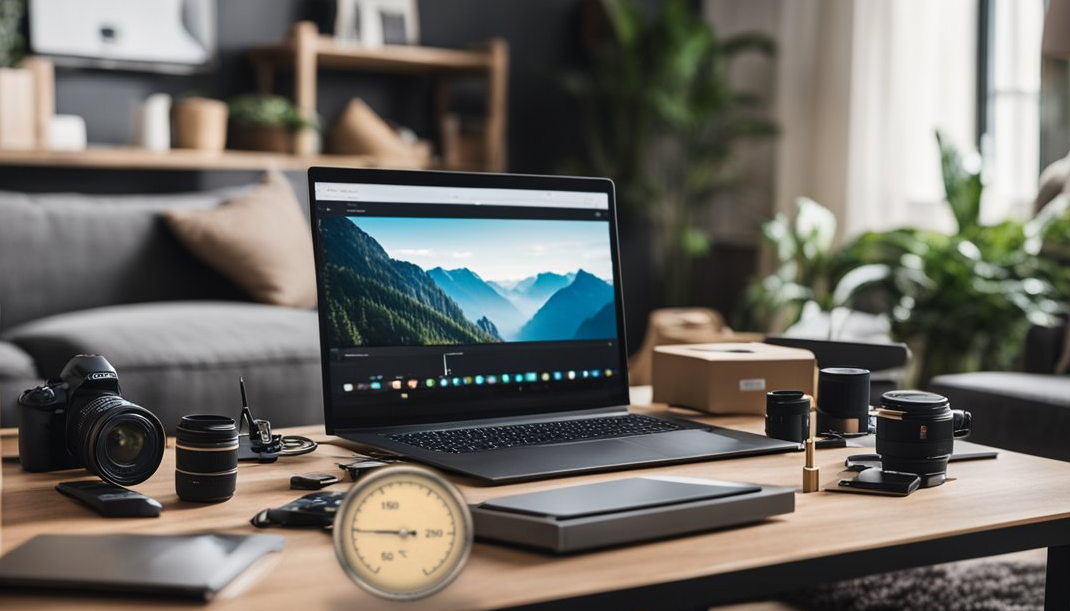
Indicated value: 100°C
